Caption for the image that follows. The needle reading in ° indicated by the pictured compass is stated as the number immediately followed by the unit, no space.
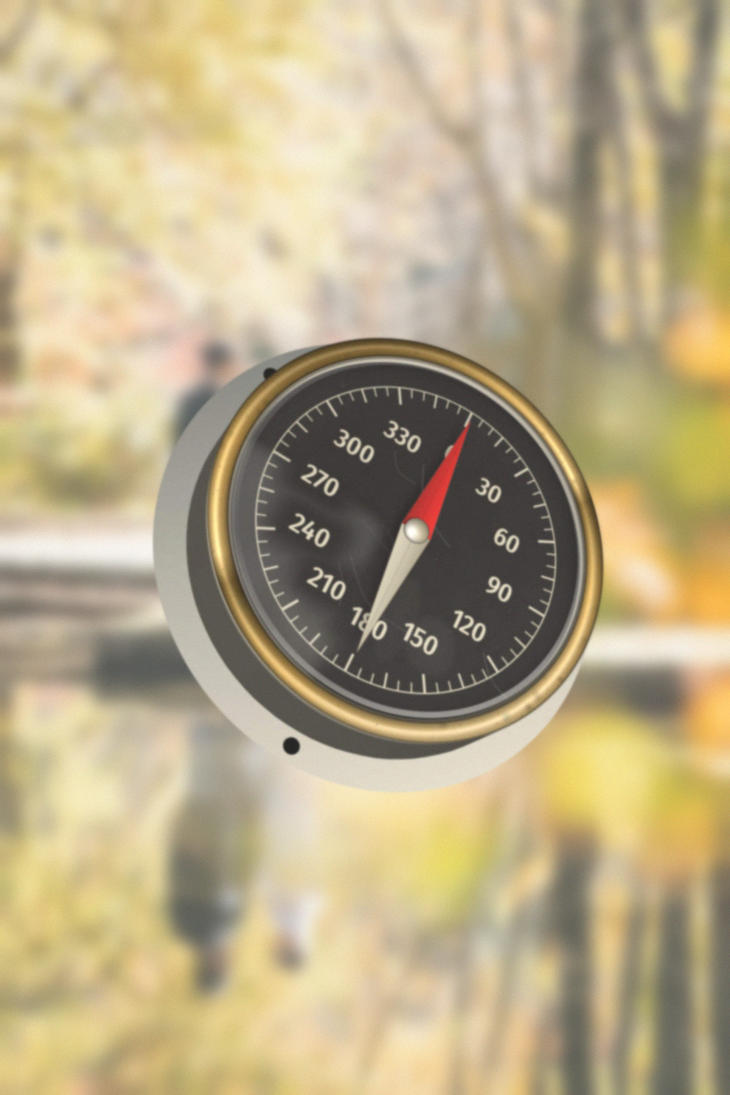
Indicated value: 0°
